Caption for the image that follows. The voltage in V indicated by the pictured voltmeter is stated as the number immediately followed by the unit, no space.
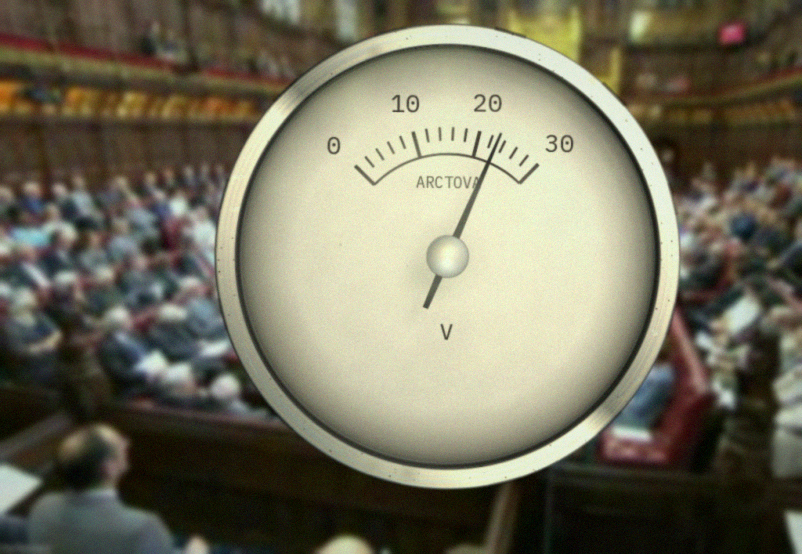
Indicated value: 23V
